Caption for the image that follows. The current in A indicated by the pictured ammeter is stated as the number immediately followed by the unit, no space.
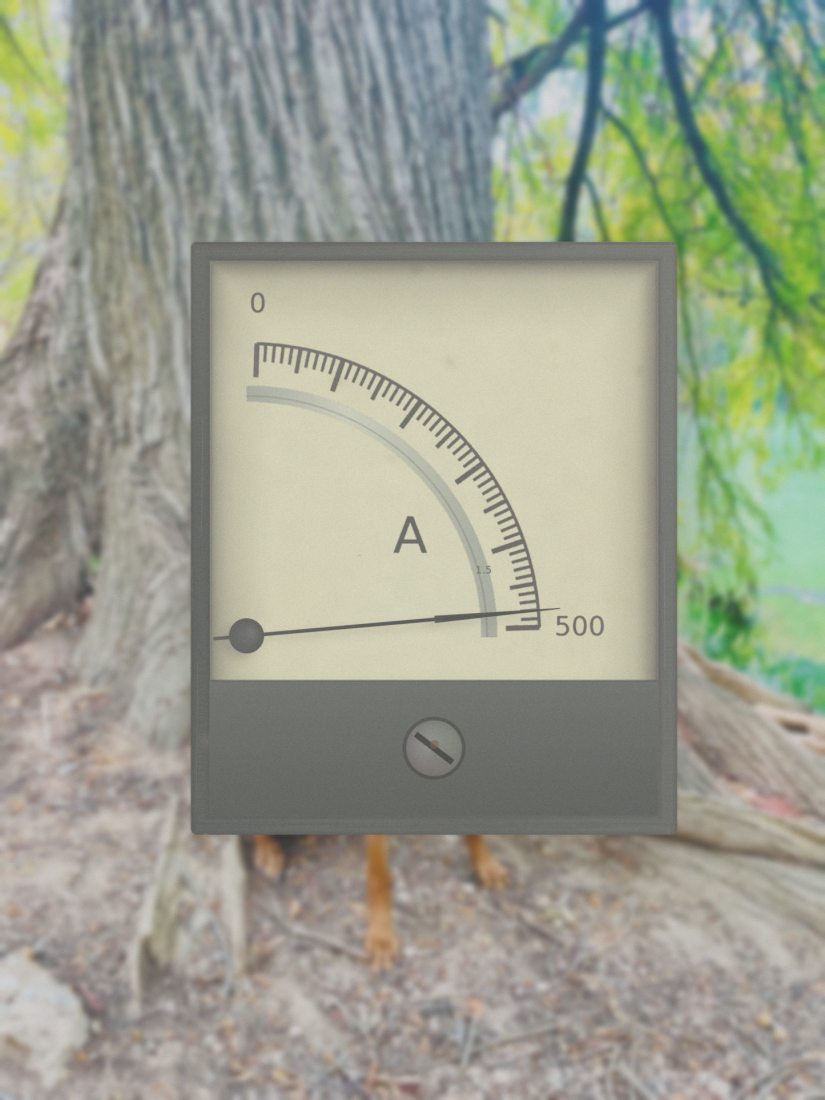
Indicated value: 480A
